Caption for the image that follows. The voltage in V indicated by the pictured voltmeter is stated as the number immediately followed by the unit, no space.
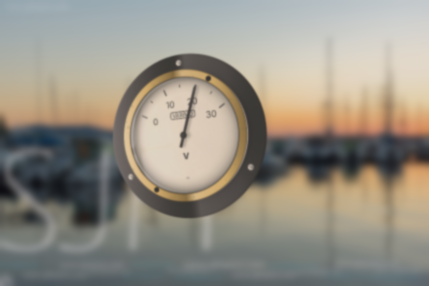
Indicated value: 20V
